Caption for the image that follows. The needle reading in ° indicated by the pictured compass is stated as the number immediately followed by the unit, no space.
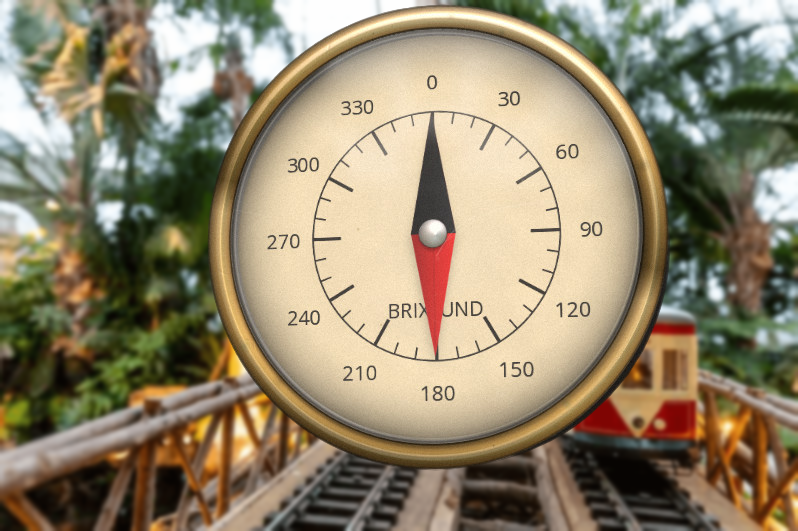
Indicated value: 180°
